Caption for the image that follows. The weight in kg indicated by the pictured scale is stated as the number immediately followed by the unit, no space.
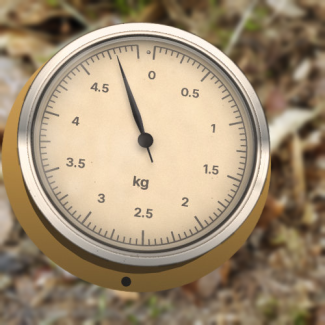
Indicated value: 4.8kg
